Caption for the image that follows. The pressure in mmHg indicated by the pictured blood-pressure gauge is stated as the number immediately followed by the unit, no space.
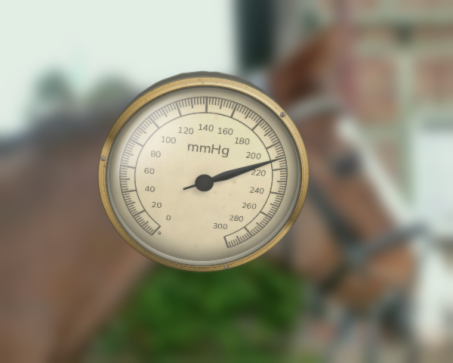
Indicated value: 210mmHg
